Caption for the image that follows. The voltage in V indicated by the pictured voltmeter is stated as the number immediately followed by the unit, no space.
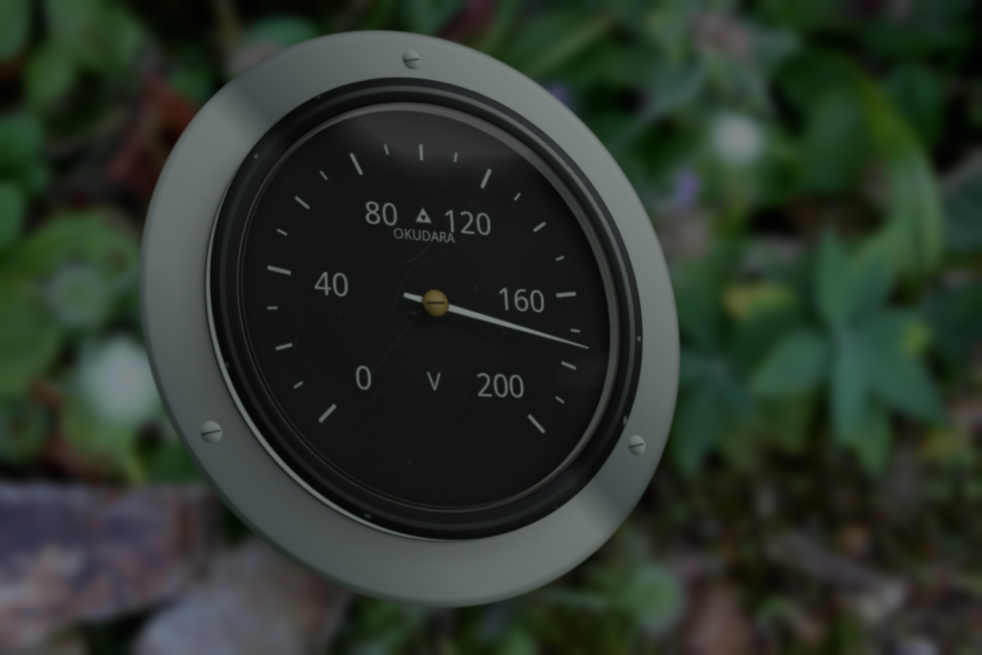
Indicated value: 175V
